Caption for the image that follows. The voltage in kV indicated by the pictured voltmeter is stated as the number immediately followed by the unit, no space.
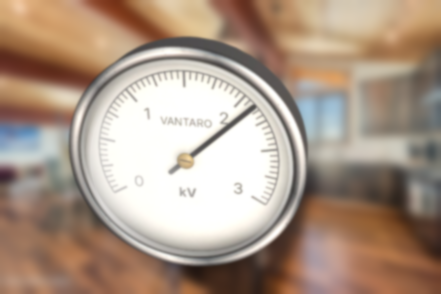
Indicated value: 2.1kV
